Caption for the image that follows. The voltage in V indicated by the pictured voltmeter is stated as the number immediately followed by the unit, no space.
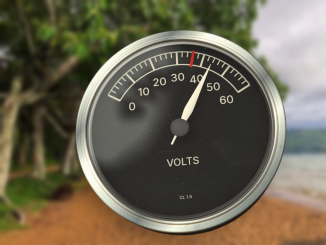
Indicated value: 44V
